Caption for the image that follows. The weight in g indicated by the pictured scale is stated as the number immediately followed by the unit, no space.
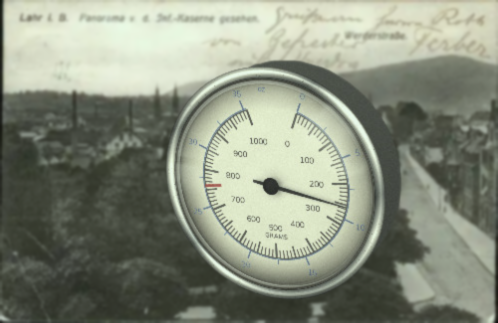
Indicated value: 250g
